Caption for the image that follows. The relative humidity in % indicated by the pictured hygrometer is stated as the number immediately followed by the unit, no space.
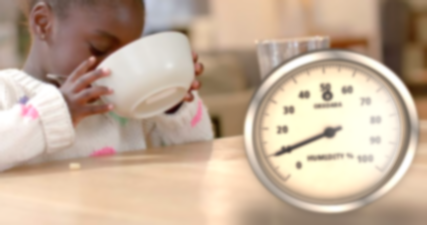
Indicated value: 10%
